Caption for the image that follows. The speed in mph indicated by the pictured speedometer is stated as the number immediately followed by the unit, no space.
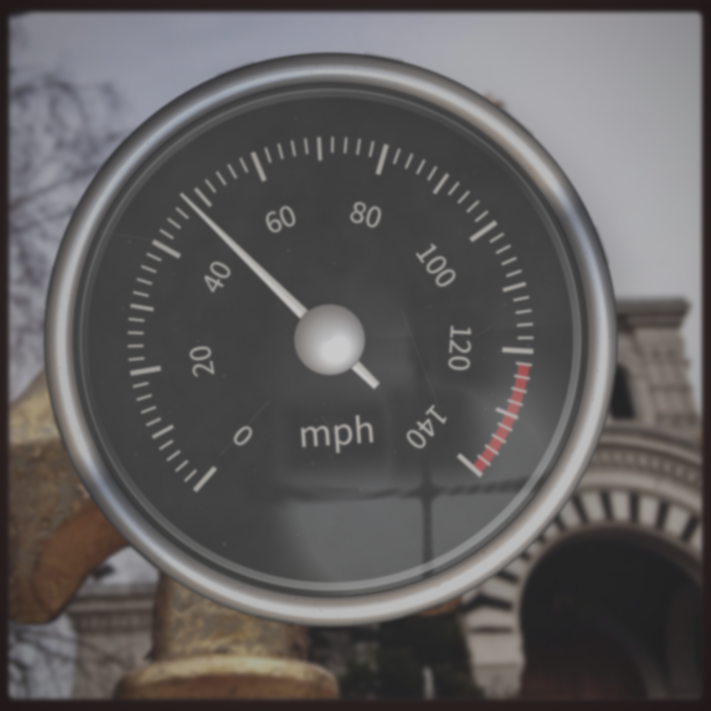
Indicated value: 48mph
